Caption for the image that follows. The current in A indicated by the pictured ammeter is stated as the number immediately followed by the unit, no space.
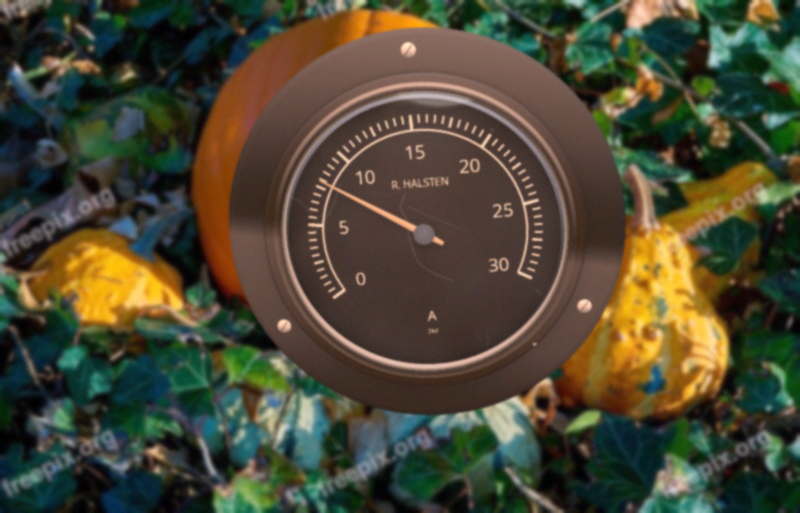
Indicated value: 8A
